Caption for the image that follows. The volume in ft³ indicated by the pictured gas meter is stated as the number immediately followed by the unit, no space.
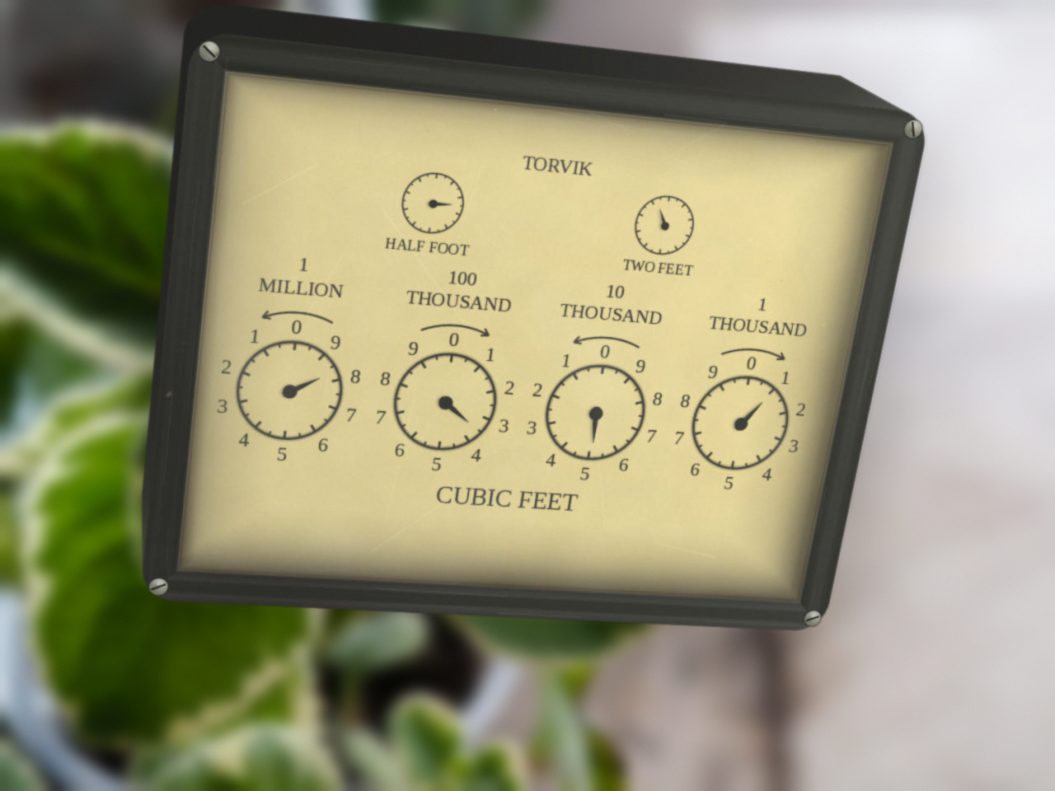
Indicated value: 835100ft³
